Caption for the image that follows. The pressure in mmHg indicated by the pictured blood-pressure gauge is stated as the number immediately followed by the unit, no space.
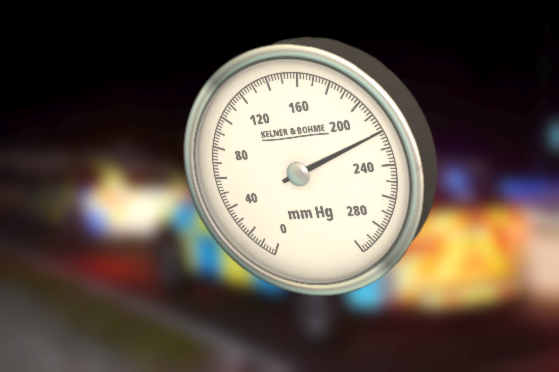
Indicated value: 220mmHg
